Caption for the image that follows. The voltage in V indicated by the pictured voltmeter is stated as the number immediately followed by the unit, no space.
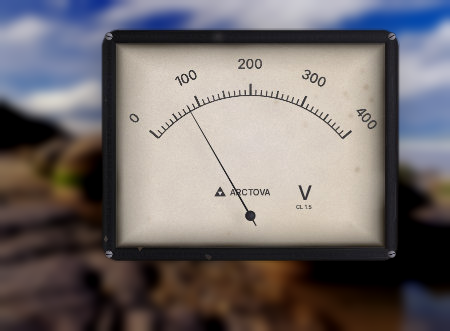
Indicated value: 80V
